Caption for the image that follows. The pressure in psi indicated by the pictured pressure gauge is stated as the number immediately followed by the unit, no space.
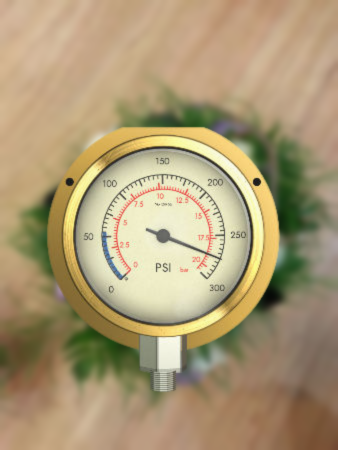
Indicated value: 275psi
